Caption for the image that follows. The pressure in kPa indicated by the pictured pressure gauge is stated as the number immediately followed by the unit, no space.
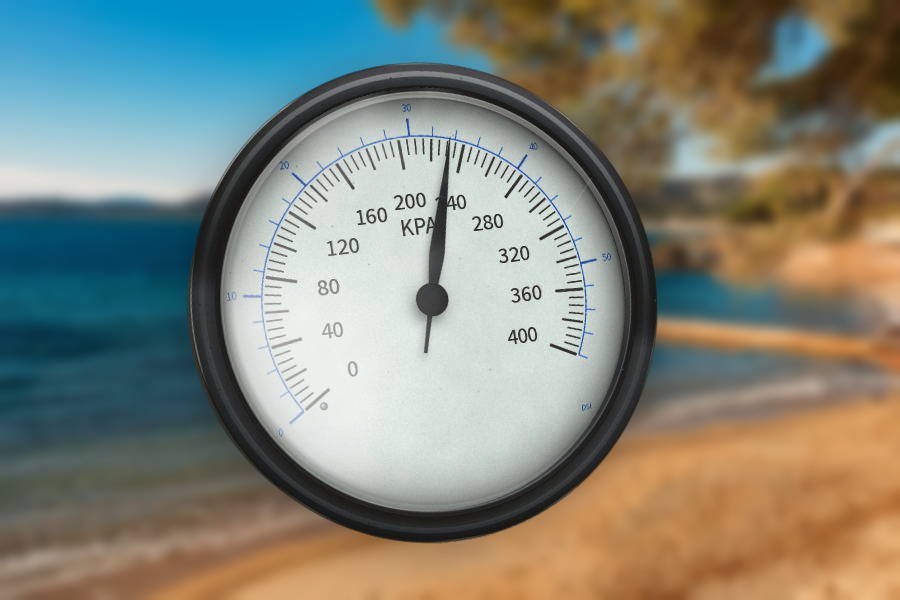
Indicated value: 230kPa
